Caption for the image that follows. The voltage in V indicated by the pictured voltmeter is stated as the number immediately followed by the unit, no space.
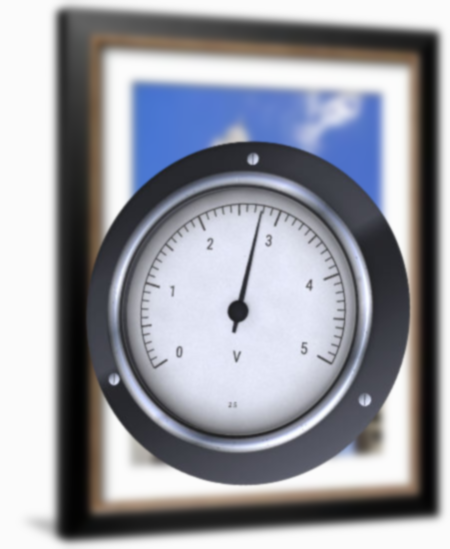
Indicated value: 2.8V
